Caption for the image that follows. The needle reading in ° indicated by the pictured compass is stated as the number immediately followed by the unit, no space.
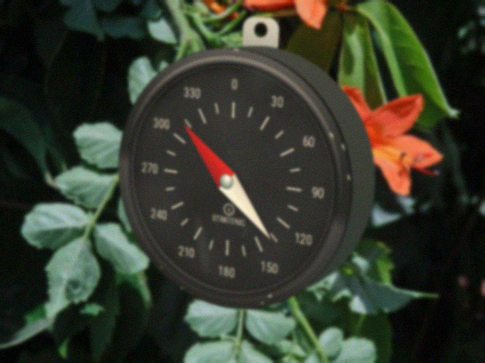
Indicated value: 315°
